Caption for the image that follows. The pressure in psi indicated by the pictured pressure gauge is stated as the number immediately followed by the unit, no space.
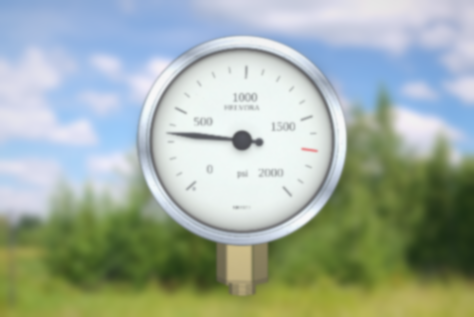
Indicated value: 350psi
